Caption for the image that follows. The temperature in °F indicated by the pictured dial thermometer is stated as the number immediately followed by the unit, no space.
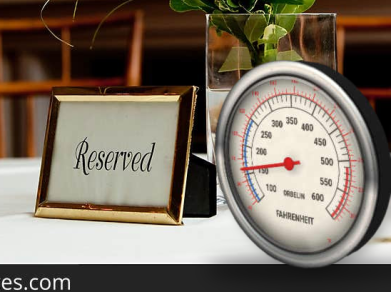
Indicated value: 160°F
